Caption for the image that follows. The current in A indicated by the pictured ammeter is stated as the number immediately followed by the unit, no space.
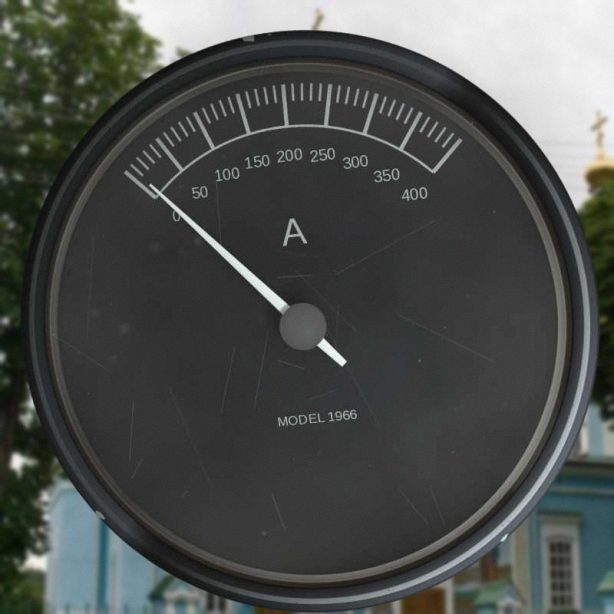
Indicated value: 10A
